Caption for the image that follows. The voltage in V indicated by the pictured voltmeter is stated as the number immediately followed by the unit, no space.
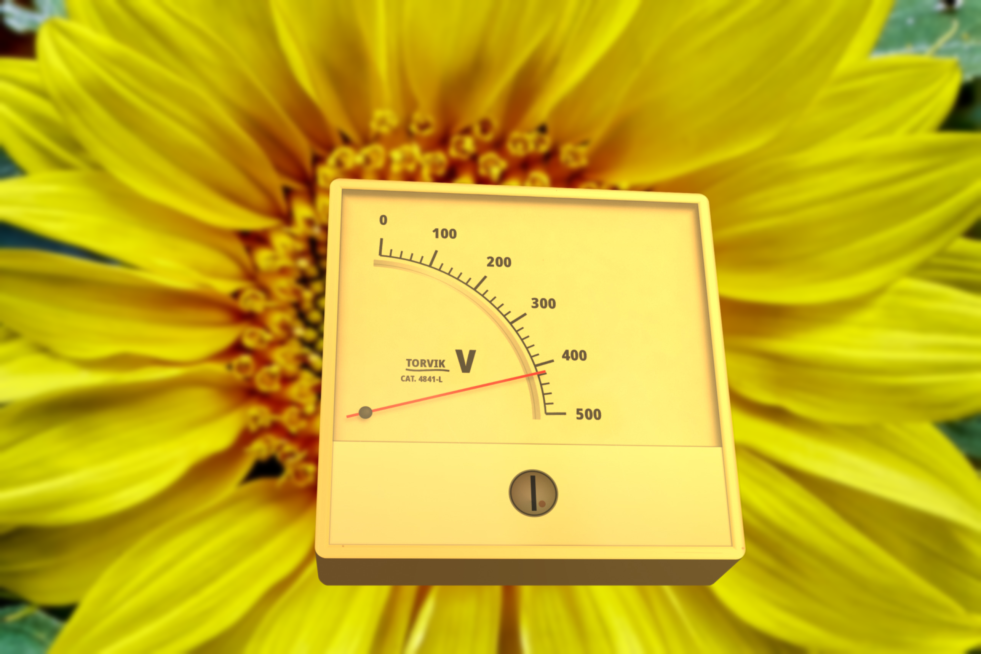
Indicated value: 420V
